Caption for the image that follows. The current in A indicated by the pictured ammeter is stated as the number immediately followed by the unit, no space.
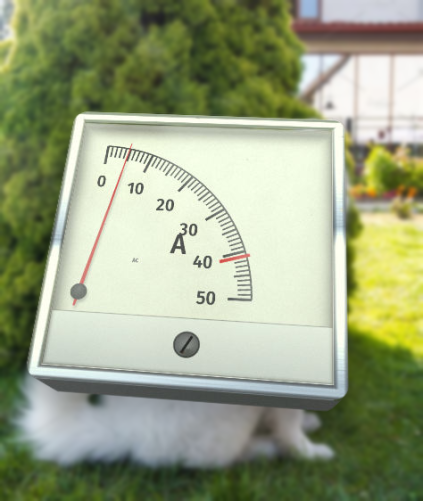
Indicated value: 5A
